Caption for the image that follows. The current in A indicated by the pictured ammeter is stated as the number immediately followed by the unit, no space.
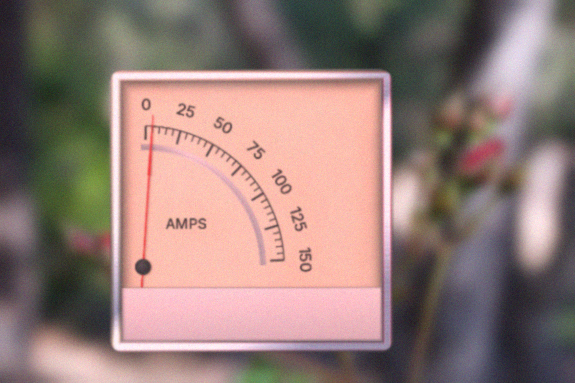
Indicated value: 5A
